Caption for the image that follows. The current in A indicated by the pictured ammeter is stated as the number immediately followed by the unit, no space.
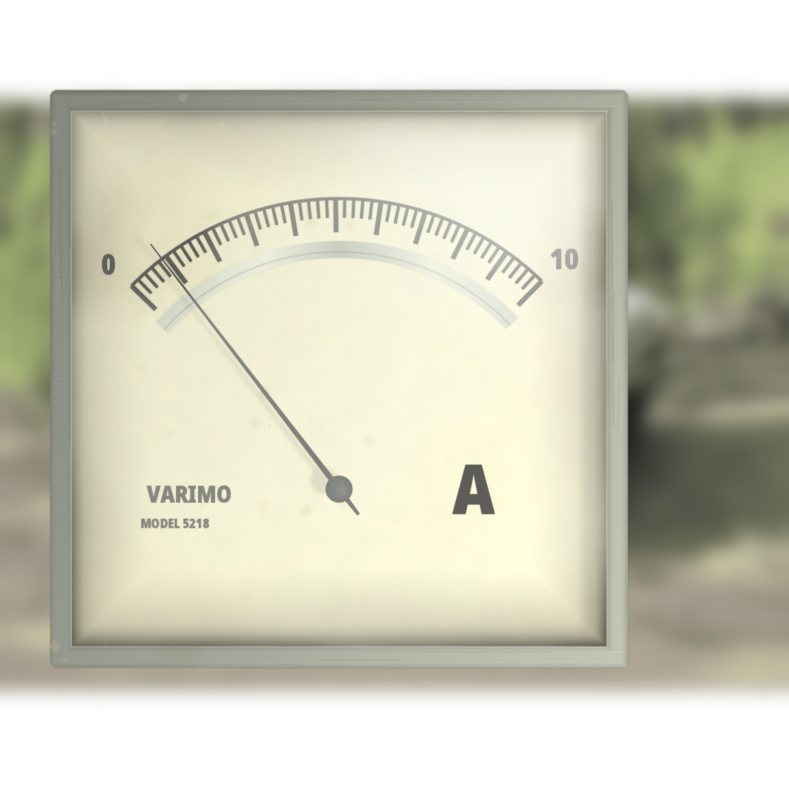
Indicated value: 0.9A
